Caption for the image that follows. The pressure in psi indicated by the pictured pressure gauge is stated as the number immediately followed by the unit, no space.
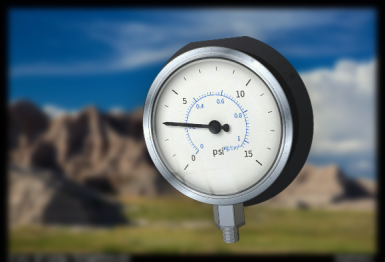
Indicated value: 3psi
